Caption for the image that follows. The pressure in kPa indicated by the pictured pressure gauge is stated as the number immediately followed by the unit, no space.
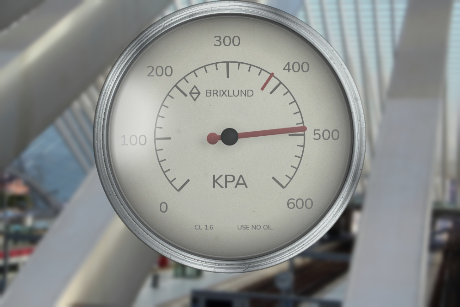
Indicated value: 490kPa
